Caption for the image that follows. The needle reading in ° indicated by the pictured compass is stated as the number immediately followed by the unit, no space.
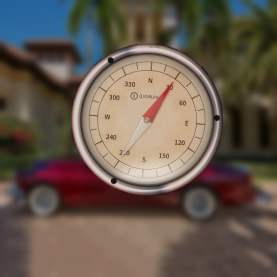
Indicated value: 30°
